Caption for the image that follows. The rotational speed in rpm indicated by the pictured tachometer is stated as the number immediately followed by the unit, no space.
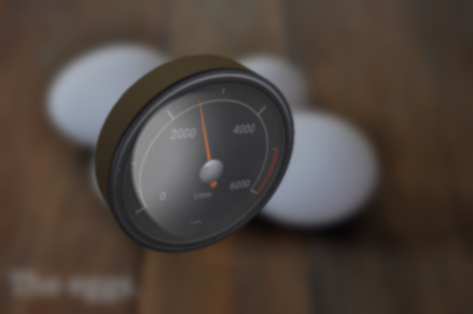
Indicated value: 2500rpm
